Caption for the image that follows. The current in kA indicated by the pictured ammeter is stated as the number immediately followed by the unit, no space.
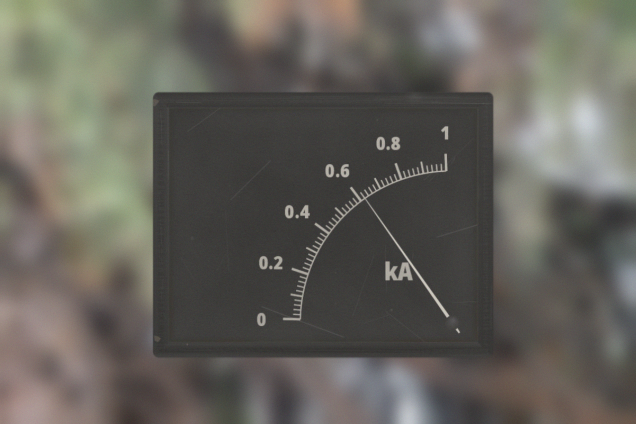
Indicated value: 0.62kA
